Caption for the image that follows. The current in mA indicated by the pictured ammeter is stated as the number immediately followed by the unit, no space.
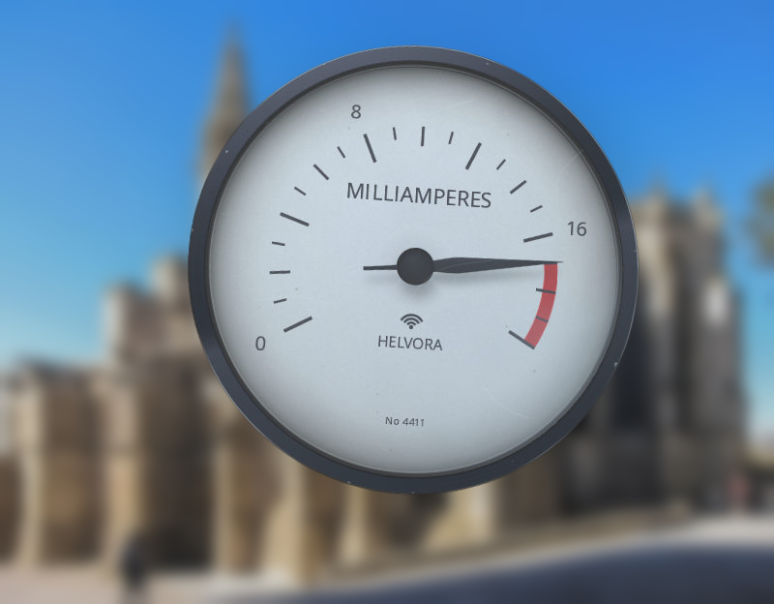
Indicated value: 17mA
